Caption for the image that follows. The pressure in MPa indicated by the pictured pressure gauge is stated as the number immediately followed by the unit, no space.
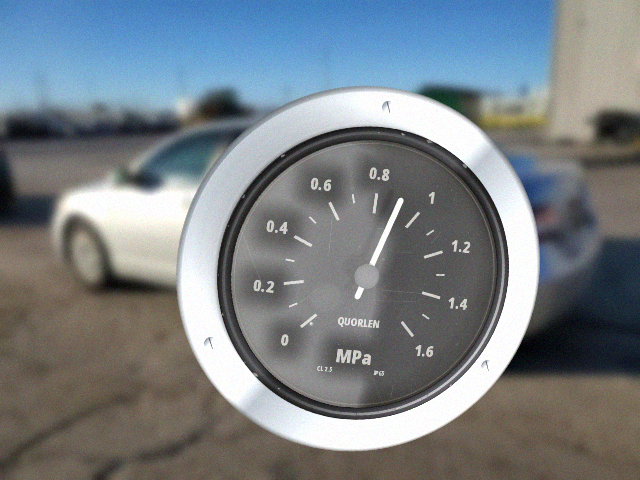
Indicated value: 0.9MPa
